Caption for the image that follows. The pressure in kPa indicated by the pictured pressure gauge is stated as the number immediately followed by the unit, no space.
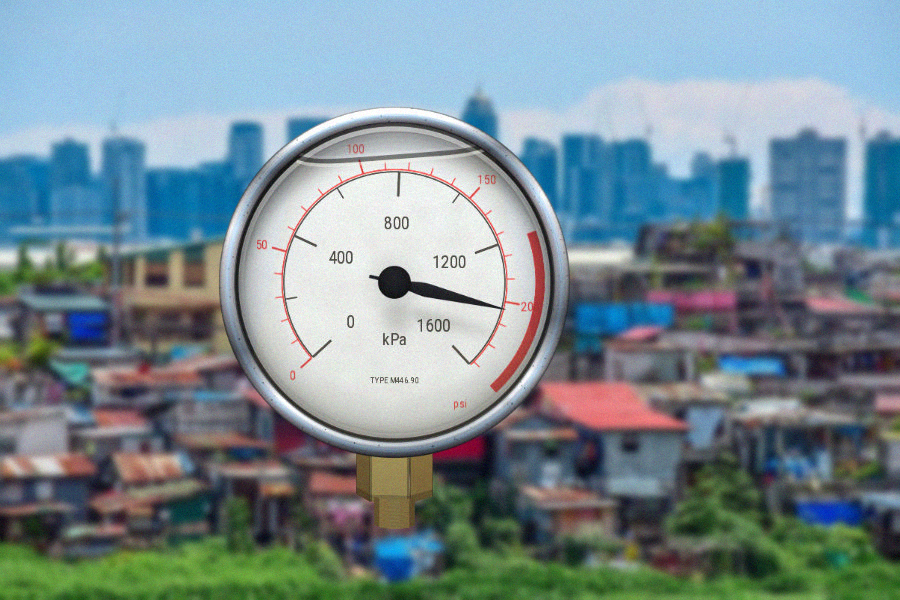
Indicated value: 1400kPa
